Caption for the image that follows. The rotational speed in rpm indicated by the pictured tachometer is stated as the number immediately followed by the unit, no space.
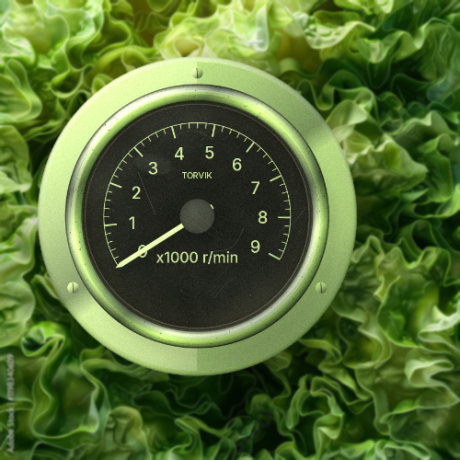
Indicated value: 0rpm
